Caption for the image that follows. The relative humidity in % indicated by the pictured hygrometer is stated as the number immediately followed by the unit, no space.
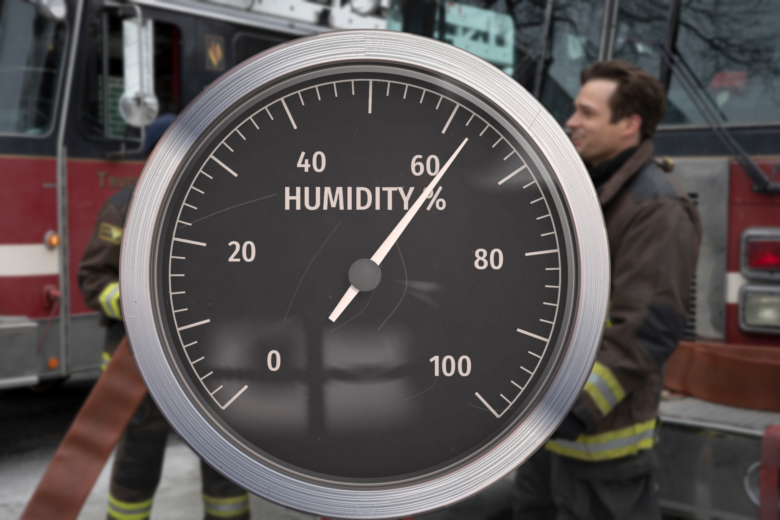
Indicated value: 63%
